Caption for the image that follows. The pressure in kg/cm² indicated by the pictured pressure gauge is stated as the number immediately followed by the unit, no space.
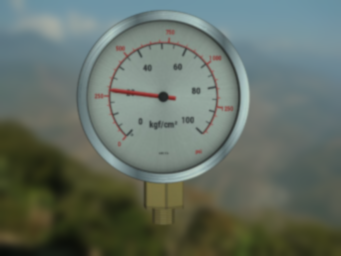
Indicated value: 20kg/cm²
